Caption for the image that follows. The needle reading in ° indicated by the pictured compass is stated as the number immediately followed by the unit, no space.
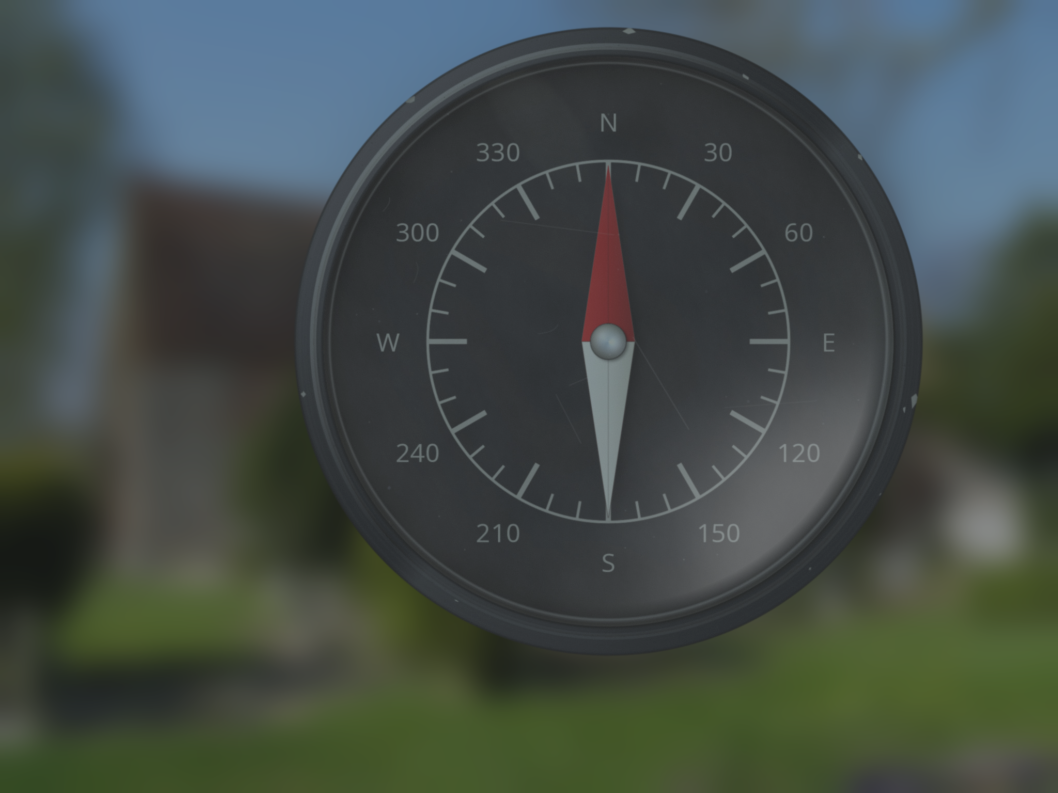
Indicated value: 0°
